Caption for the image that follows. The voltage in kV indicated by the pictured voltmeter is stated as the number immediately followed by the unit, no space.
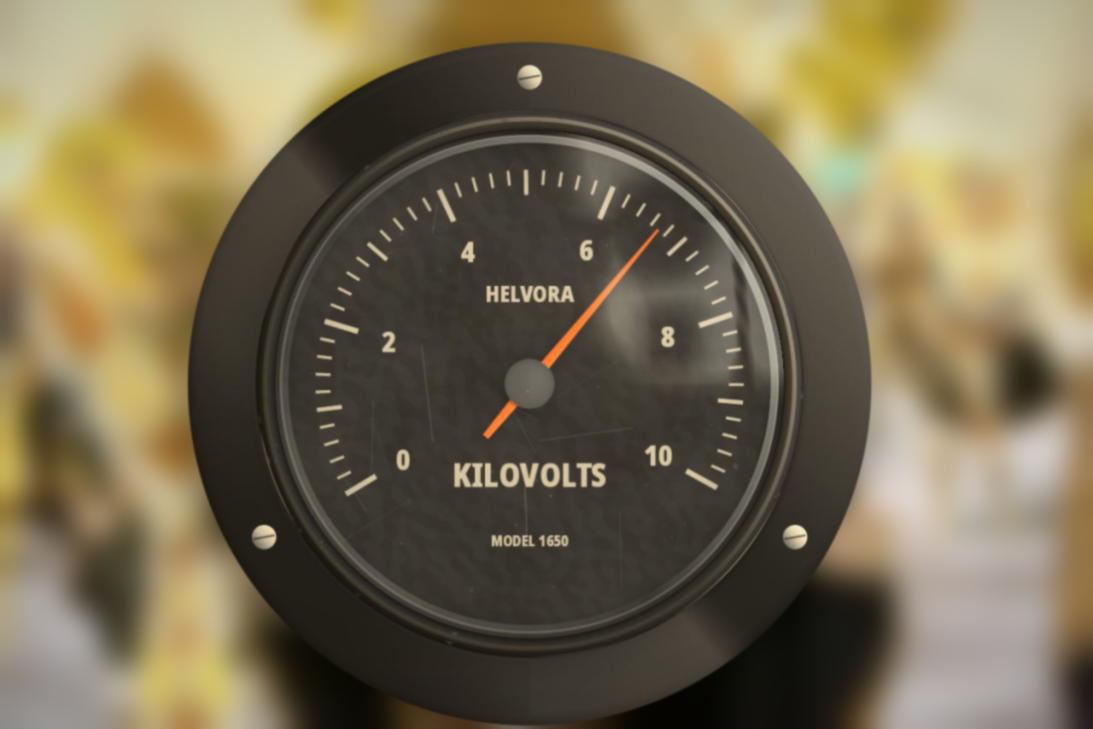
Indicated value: 6.7kV
